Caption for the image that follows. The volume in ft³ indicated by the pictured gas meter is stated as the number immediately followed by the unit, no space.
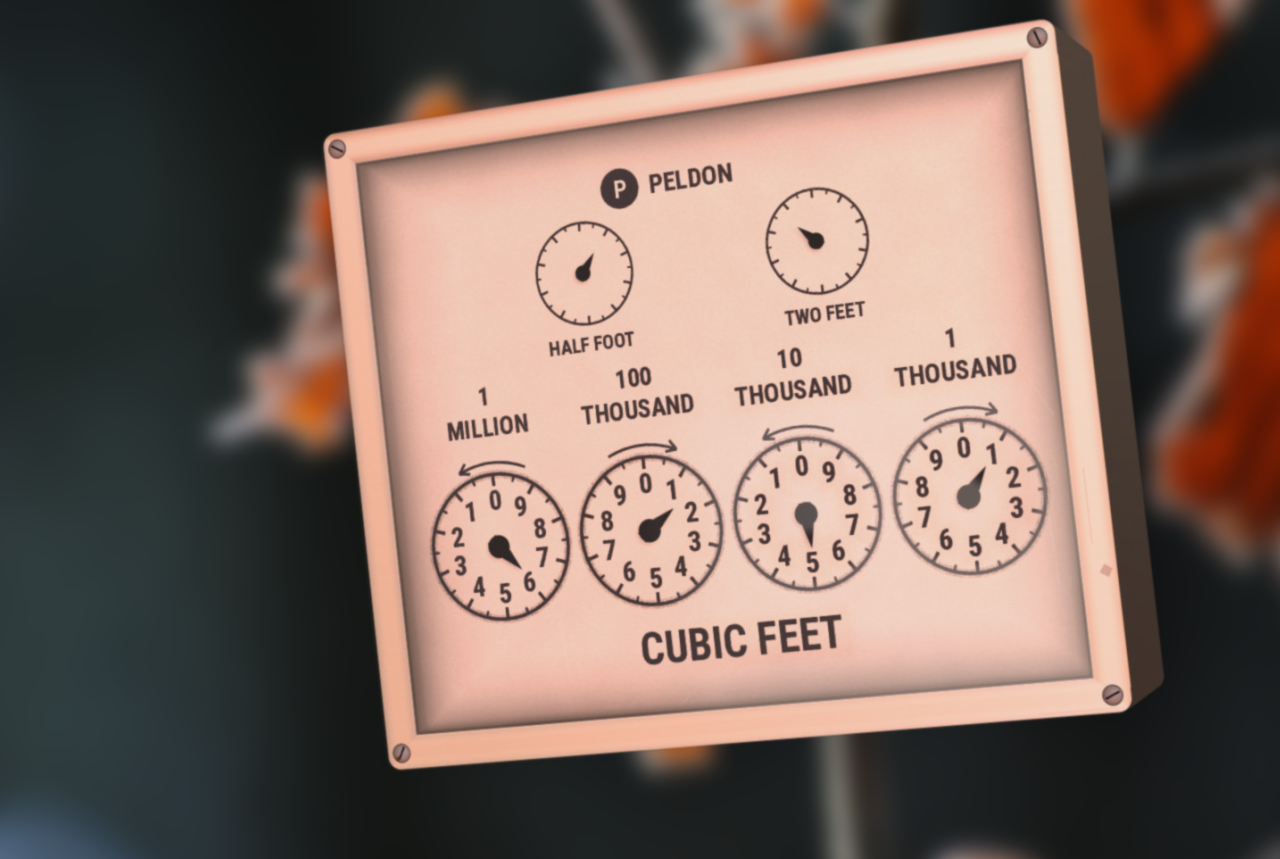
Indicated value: 615100ft³
